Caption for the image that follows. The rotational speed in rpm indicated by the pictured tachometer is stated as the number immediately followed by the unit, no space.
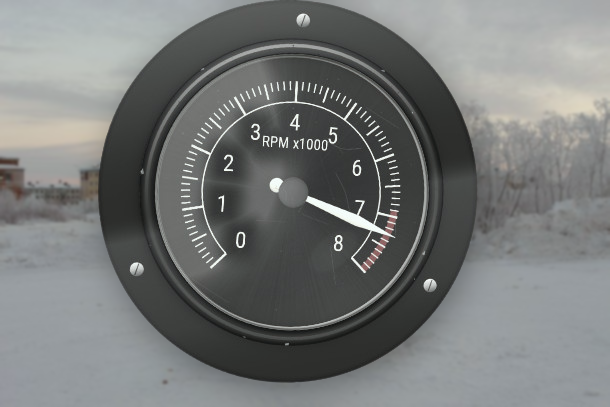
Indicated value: 7300rpm
